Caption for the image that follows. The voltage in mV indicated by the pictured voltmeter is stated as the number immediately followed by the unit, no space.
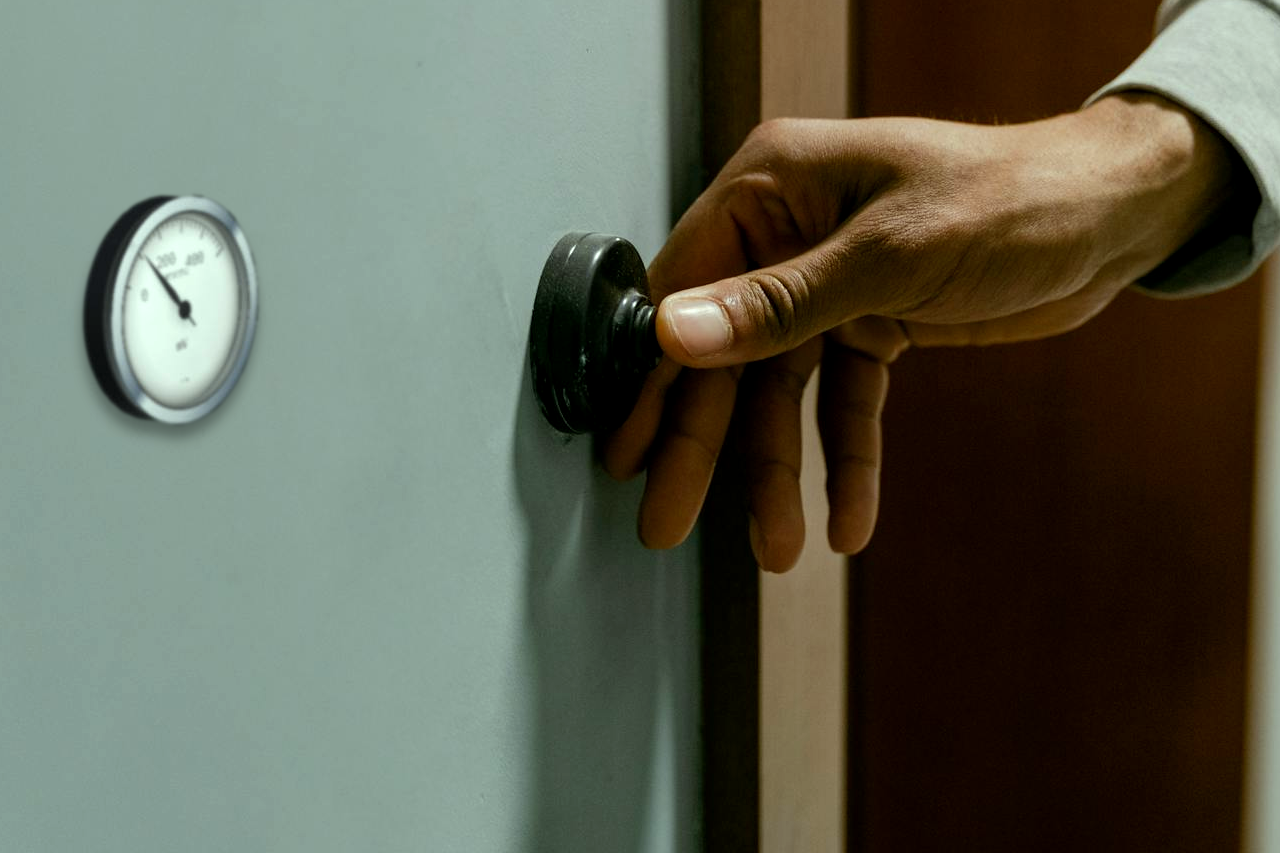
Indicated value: 100mV
